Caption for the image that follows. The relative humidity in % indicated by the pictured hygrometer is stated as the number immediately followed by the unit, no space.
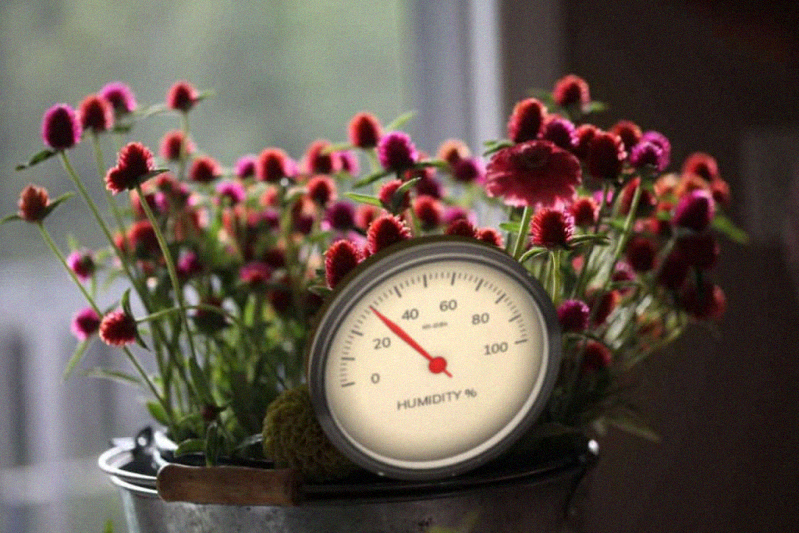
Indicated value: 30%
